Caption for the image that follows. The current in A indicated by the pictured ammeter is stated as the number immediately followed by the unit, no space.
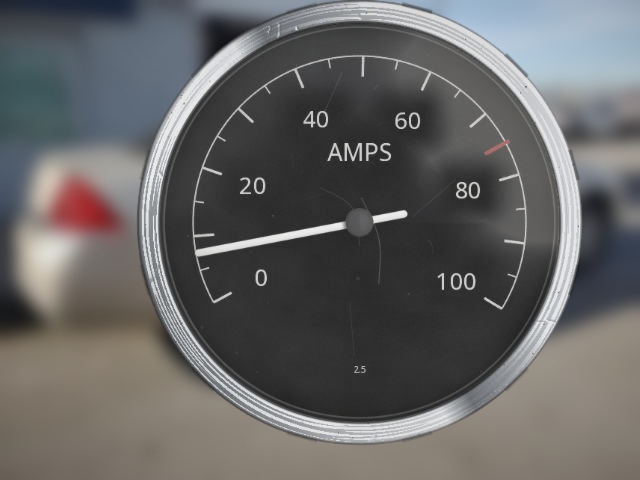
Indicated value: 7.5A
